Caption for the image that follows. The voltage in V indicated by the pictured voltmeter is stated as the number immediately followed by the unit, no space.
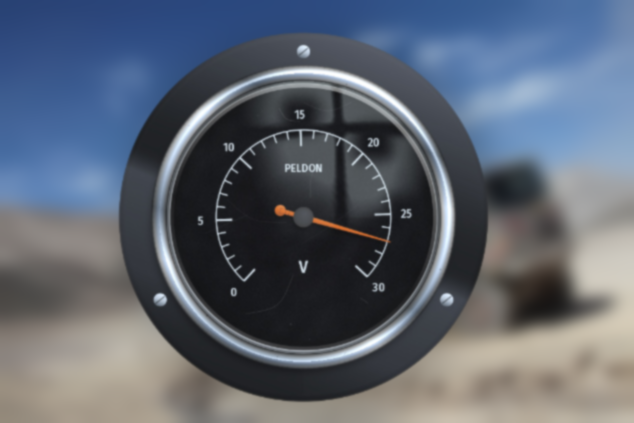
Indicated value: 27V
